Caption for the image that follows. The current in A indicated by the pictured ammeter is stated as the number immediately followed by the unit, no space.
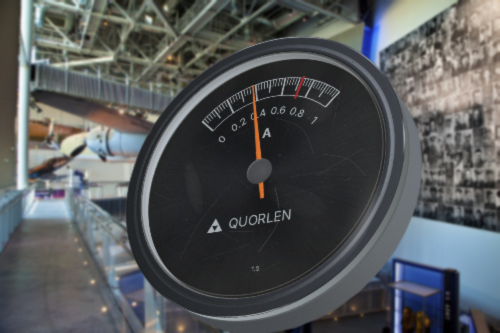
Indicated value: 0.4A
